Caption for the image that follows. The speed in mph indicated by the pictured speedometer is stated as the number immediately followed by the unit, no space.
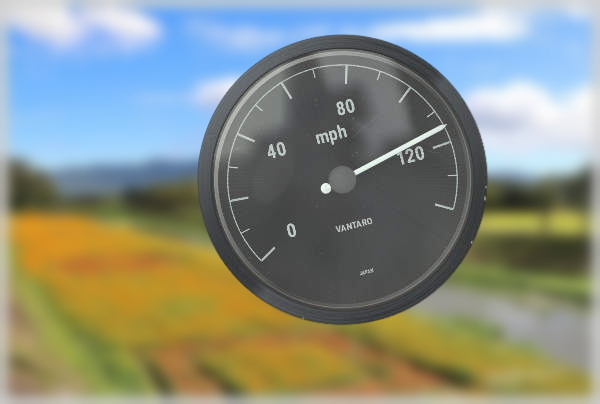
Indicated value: 115mph
